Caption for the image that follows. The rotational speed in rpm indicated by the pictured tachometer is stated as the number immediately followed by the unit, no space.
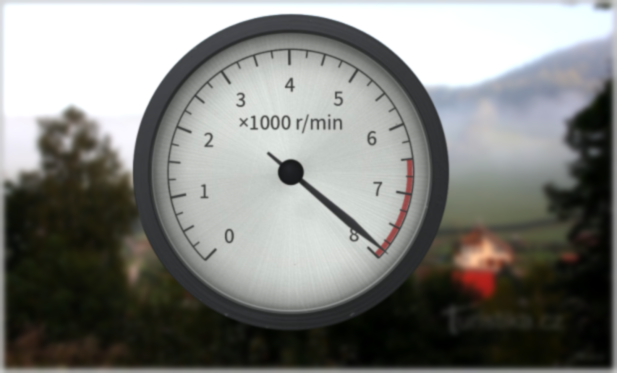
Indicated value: 7875rpm
